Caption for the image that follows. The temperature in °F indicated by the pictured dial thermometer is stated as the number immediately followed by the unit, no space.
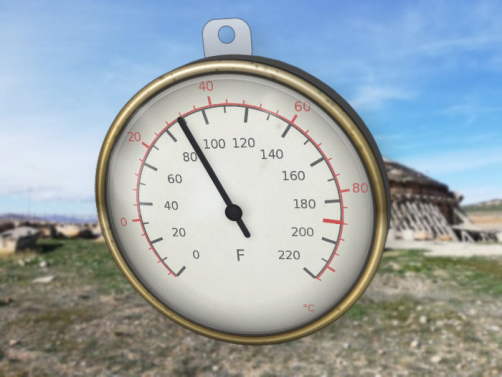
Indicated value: 90°F
